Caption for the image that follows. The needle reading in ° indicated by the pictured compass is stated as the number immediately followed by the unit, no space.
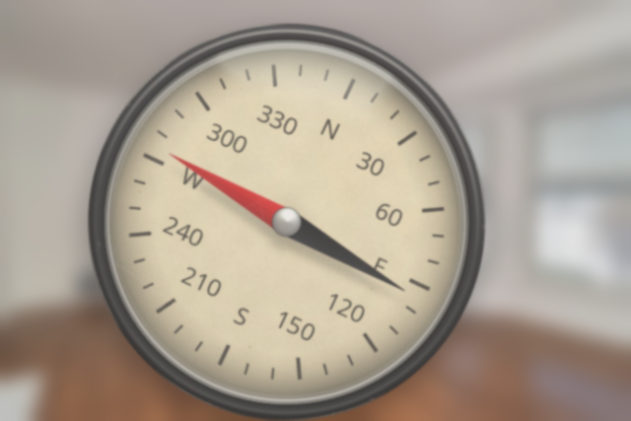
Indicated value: 275°
